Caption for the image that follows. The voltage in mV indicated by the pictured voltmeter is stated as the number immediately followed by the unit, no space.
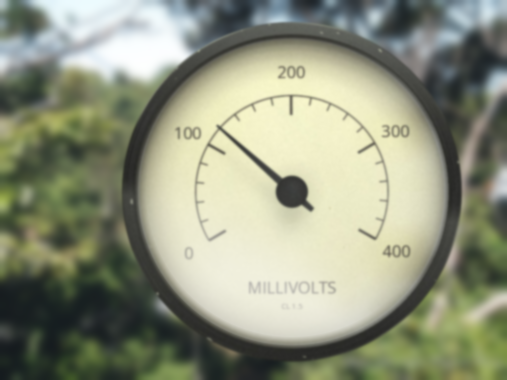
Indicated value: 120mV
